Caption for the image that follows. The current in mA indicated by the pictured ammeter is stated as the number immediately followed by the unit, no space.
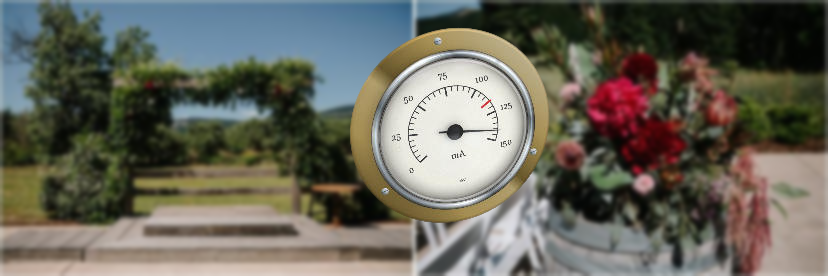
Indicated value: 140mA
